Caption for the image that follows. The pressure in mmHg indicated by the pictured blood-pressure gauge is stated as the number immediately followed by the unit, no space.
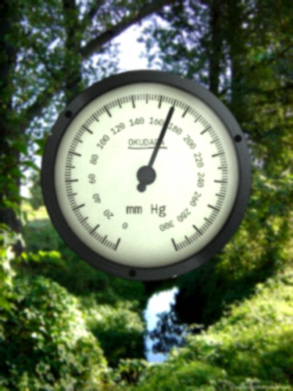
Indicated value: 170mmHg
